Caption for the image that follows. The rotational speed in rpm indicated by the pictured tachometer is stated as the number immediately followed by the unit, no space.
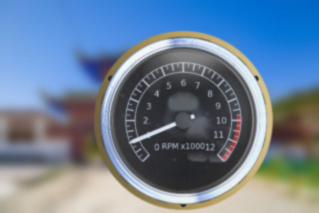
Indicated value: 1000rpm
